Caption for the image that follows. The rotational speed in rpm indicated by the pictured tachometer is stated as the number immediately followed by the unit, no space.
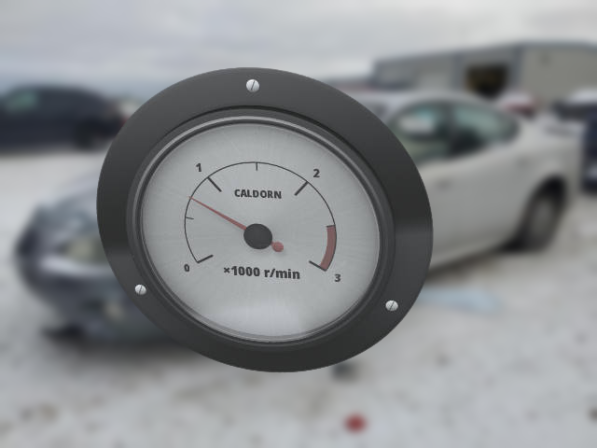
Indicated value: 750rpm
